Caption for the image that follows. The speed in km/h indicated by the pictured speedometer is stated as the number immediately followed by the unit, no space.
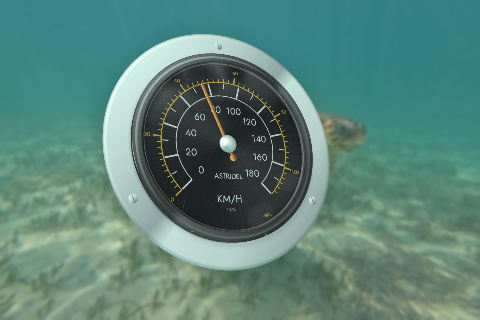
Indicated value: 75km/h
